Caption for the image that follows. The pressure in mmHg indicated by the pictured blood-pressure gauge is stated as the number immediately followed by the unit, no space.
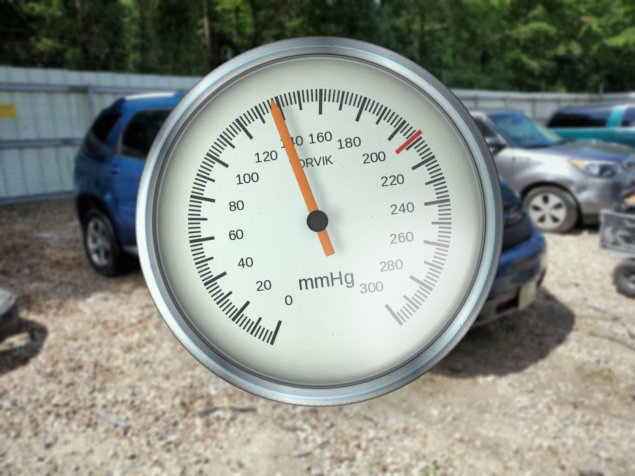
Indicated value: 138mmHg
